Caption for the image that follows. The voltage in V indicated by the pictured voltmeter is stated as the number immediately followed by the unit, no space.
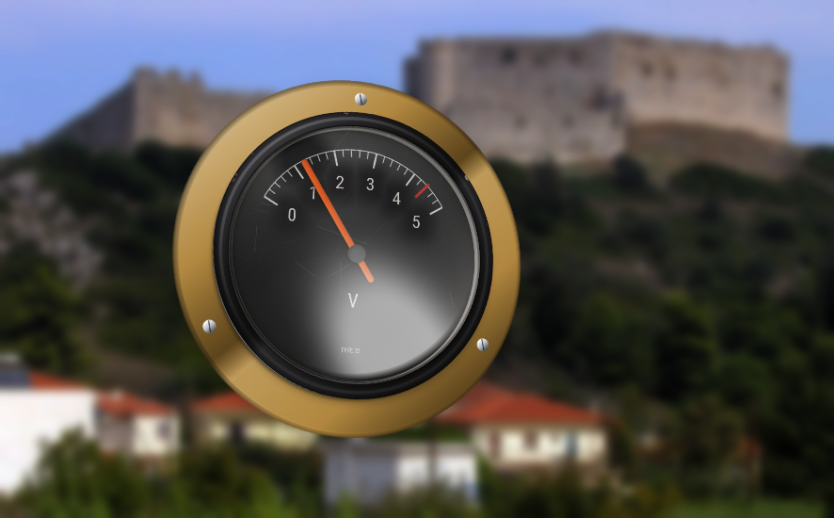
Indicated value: 1.2V
